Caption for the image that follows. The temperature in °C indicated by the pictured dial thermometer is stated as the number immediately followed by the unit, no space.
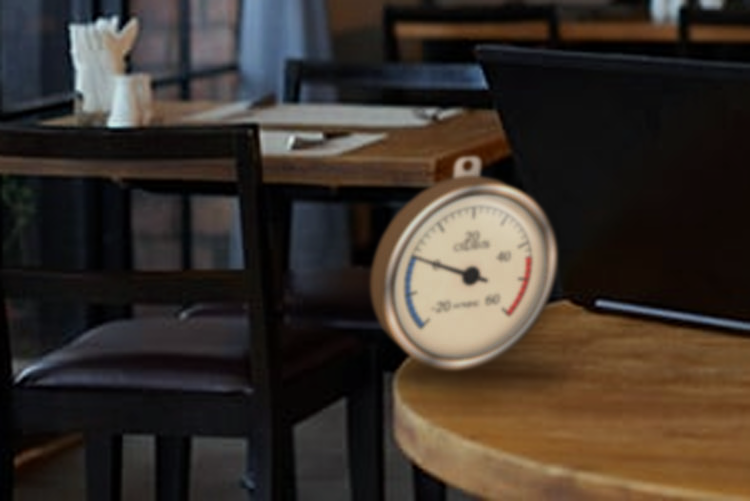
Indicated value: 0°C
